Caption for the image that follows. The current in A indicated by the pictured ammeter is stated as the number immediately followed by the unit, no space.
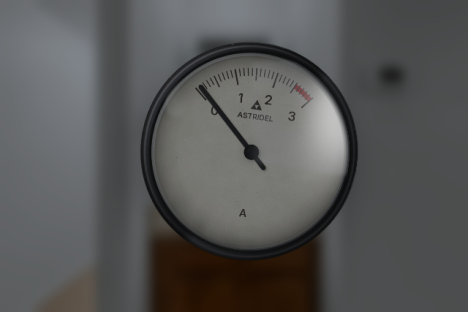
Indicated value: 0.1A
